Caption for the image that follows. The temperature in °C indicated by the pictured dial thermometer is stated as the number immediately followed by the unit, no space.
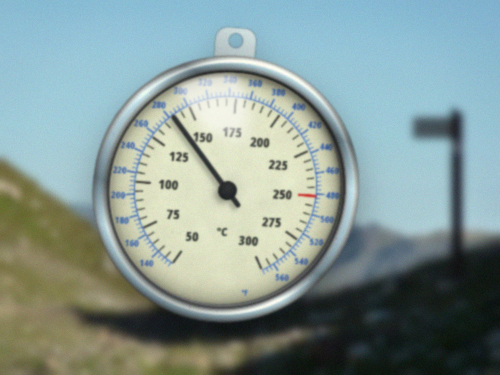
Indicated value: 140°C
